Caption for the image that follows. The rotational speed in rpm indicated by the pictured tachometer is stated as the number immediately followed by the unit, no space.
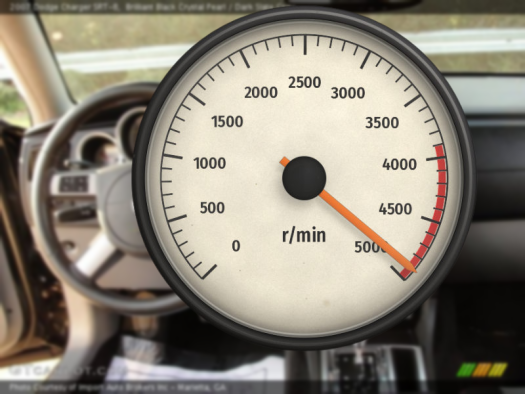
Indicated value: 4900rpm
